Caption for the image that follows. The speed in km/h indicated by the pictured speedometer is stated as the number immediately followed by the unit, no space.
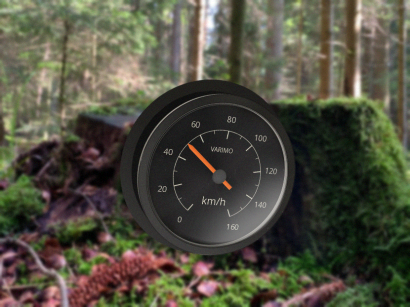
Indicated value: 50km/h
